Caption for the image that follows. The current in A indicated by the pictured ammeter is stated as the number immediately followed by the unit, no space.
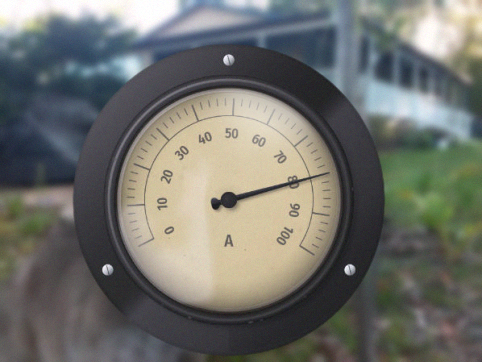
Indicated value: 80A
